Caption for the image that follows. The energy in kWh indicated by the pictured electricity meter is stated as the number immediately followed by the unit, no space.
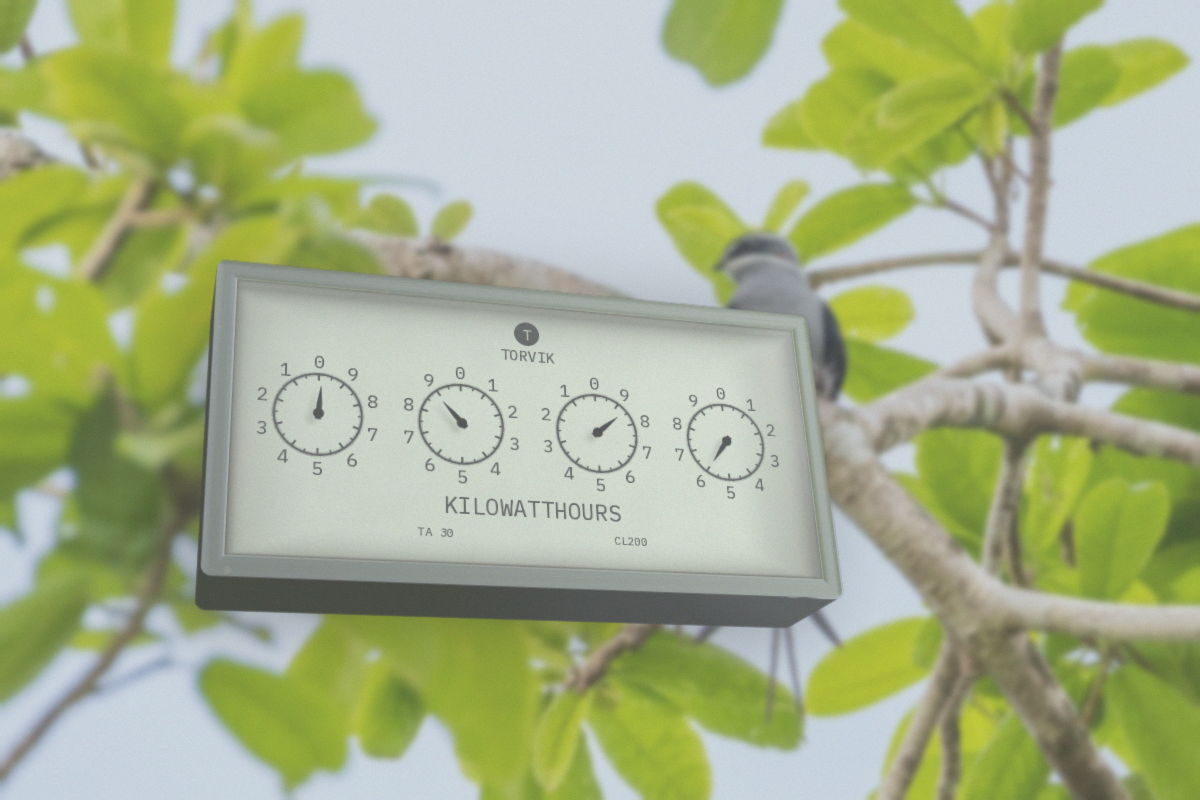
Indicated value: 9886kWh
